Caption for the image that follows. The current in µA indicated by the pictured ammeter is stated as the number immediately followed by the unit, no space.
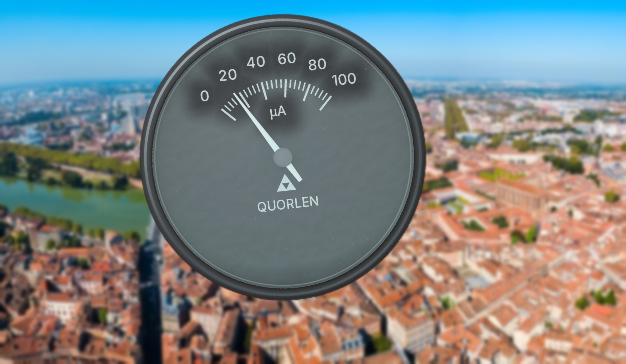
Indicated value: 16µA
